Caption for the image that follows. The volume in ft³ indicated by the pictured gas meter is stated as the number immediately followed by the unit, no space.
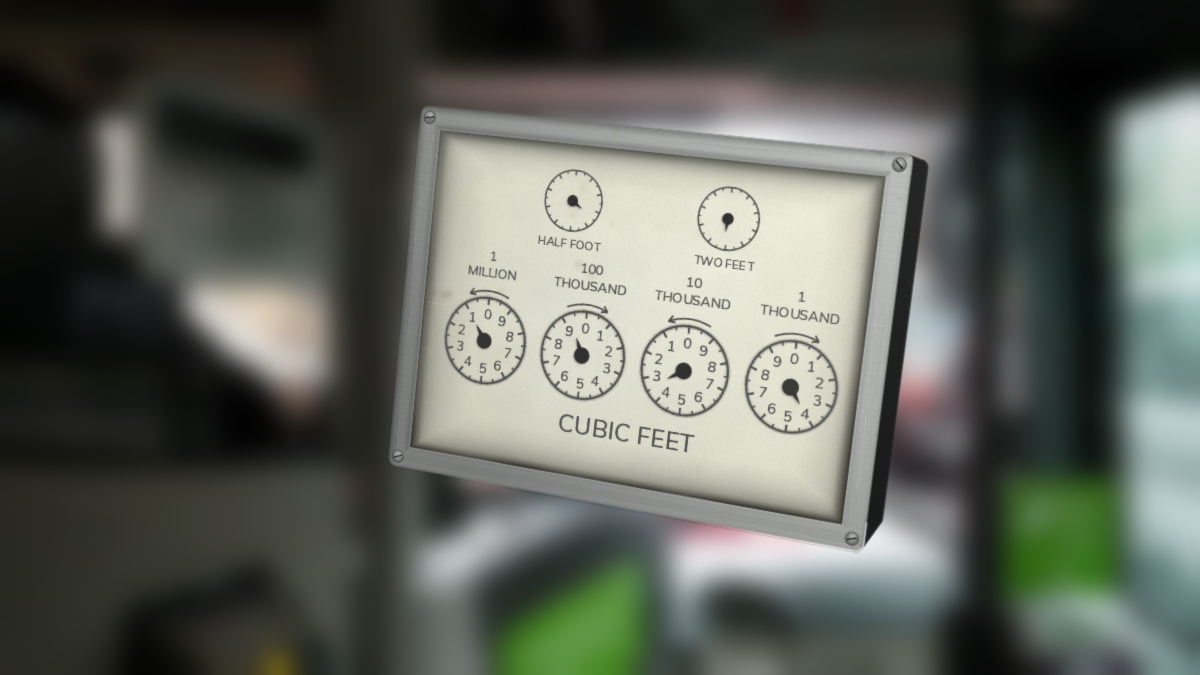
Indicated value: 93400ft³
